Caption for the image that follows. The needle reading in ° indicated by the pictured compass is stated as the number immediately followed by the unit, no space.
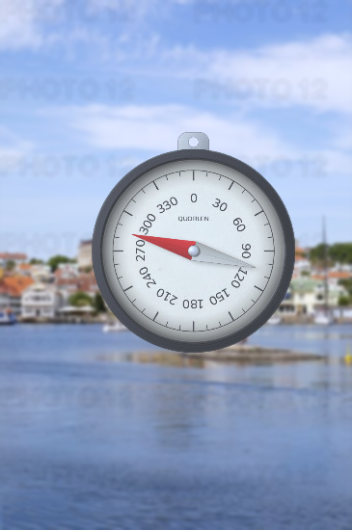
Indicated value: 285°
